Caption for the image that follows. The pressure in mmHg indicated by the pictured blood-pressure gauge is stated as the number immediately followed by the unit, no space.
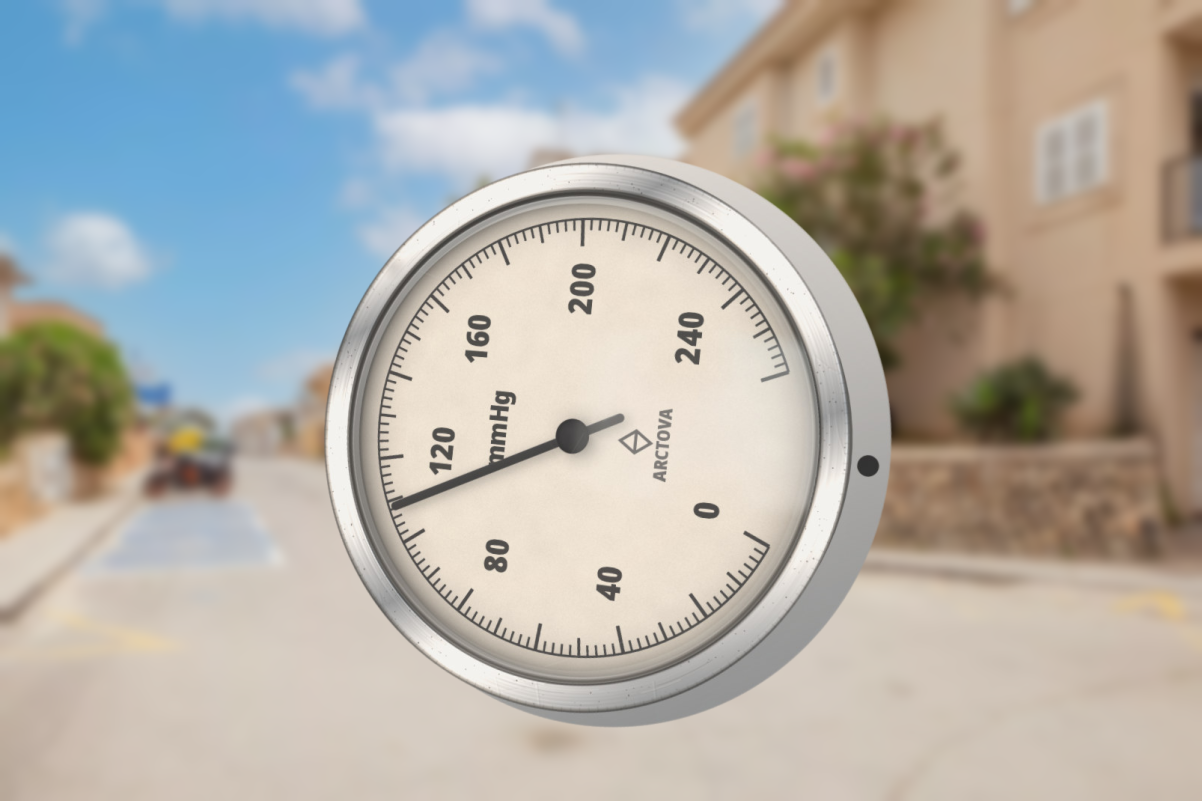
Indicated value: 108mmHg
